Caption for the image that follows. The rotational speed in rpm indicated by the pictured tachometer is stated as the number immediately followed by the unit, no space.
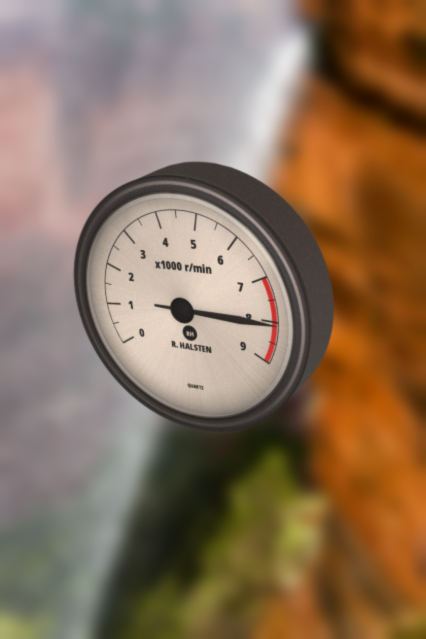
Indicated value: 8000rpm
